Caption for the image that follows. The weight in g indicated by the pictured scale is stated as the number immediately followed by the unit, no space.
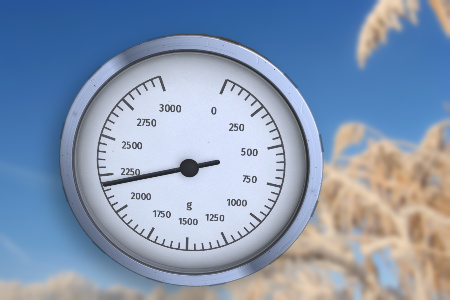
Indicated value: 2200g
